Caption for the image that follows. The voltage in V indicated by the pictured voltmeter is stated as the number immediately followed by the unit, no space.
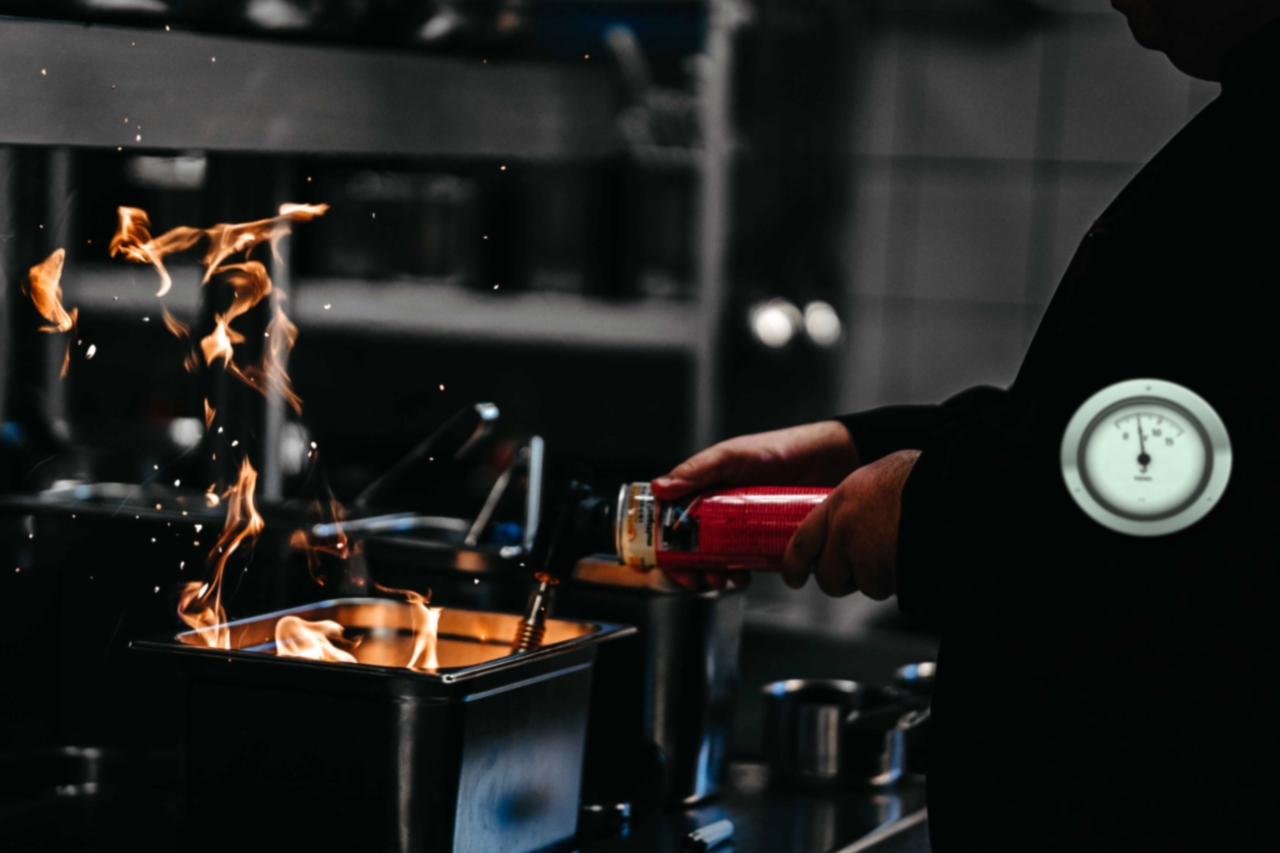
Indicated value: 5V
